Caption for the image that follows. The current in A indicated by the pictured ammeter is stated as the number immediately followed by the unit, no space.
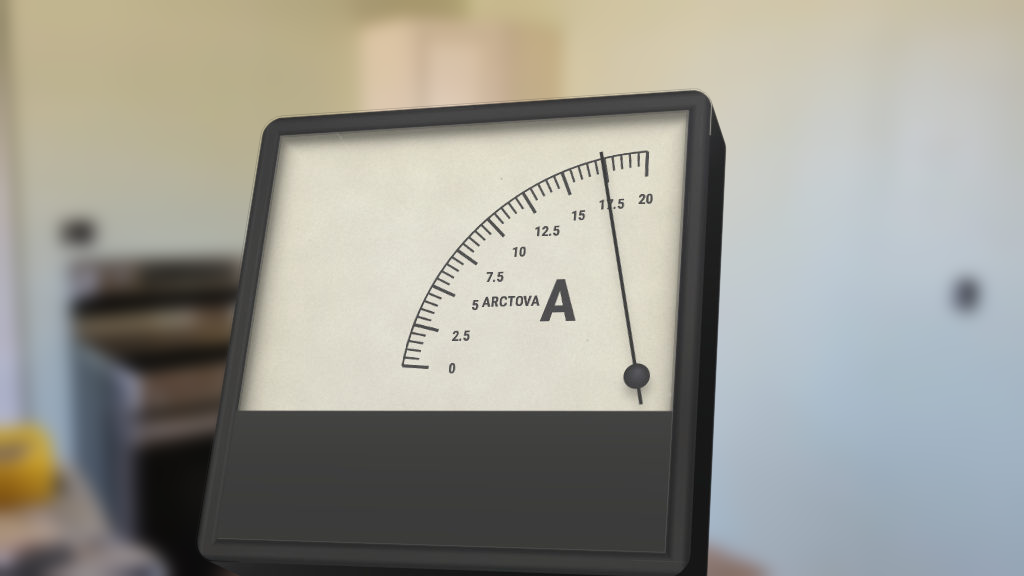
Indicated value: 17.5A
